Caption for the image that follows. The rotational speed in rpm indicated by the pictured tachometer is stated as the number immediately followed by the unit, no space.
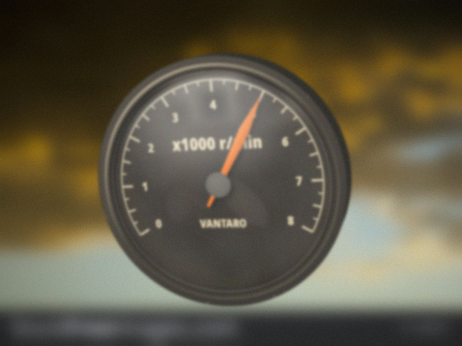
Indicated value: 5000rpm
